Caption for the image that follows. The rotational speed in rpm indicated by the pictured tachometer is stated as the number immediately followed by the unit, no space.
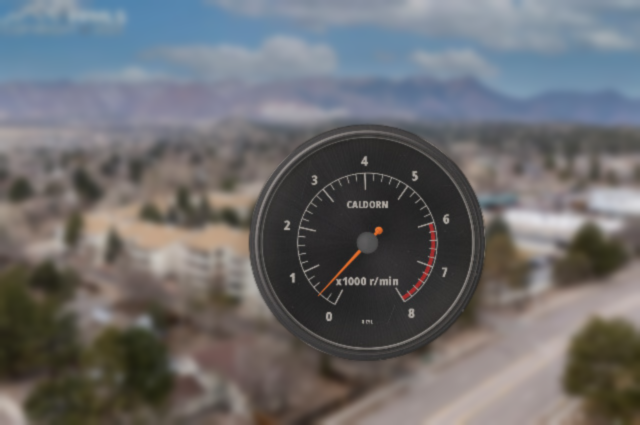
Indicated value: 400rpm
